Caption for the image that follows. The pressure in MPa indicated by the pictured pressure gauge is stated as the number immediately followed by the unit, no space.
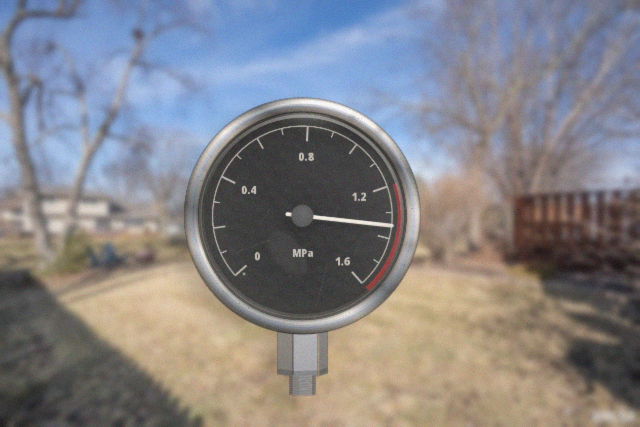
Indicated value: 1.35MPa
